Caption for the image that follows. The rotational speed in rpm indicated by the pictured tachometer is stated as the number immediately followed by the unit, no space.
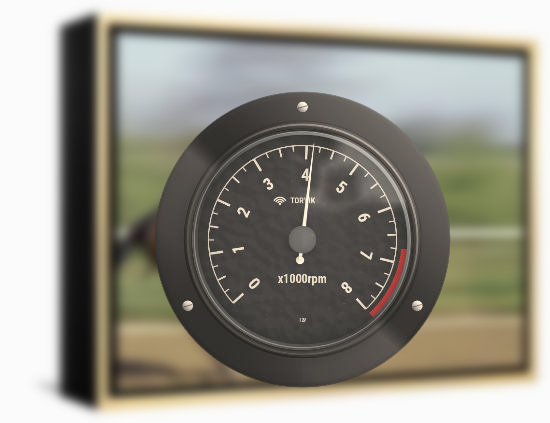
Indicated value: 4125rpm
